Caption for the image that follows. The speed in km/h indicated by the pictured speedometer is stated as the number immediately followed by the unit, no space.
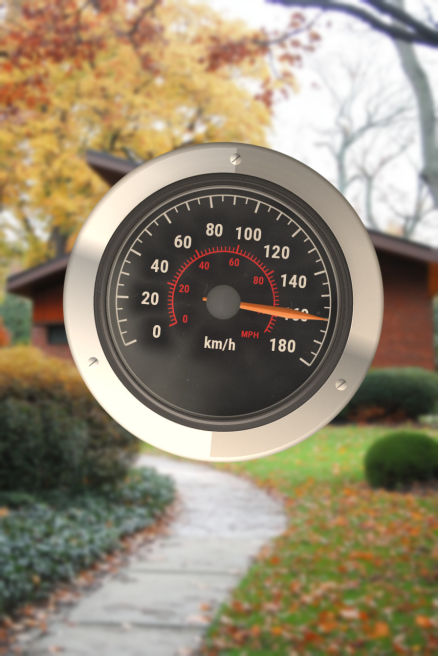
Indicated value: 160km/h
